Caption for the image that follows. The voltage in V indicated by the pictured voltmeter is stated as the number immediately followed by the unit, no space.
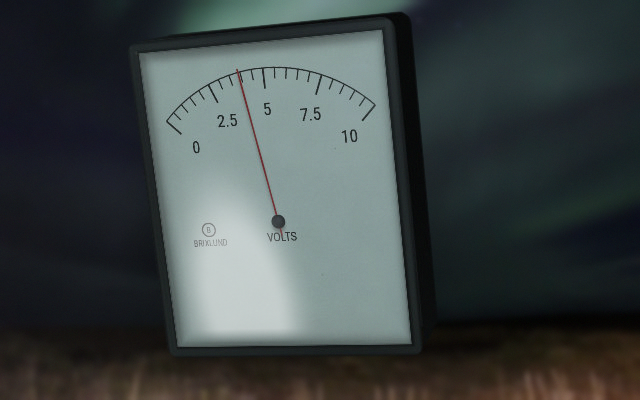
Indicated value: 4V
